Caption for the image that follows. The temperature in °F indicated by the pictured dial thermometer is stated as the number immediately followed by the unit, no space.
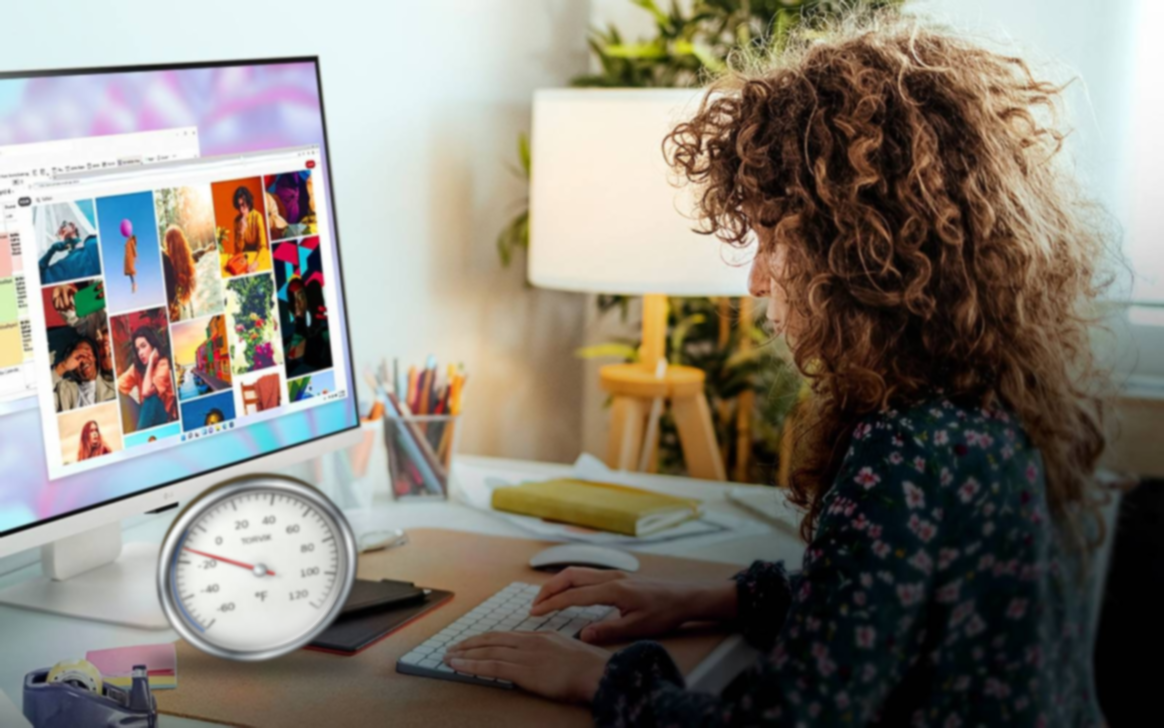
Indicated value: -12°F
